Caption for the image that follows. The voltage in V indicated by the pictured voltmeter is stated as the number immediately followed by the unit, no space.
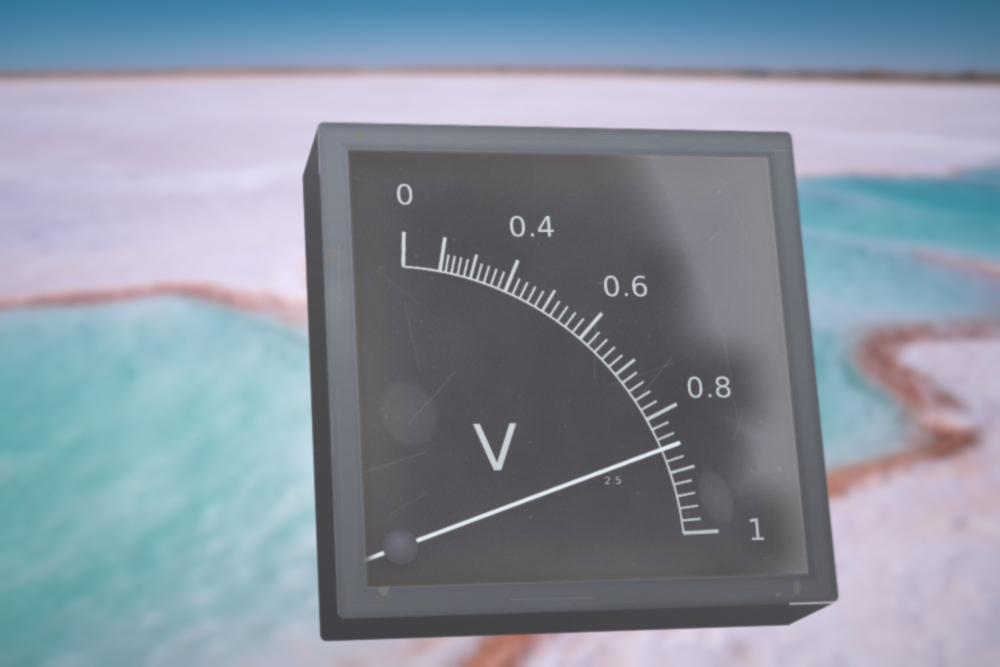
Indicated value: 0.86V
